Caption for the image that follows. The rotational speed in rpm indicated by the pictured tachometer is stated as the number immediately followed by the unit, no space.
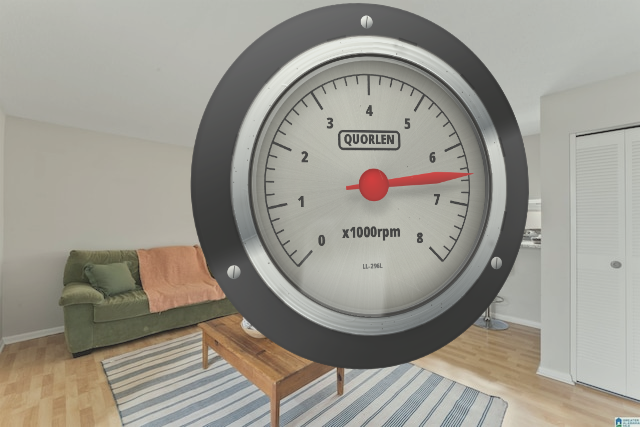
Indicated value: 6500rpm
